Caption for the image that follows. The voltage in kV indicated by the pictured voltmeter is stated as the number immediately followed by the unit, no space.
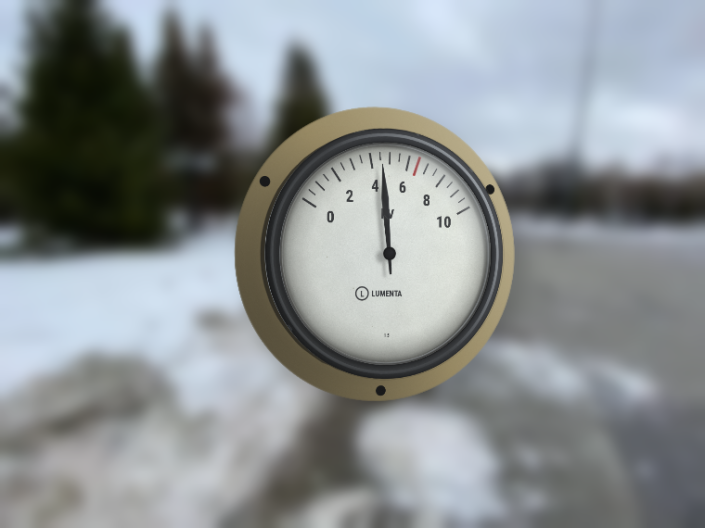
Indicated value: 4.5kV
